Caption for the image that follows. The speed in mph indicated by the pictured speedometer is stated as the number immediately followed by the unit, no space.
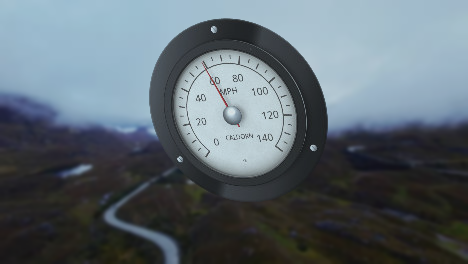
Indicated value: 60mph
